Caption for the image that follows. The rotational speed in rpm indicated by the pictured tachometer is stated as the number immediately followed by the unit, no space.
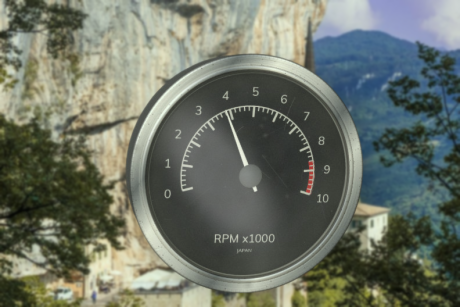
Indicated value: 3800rpm
